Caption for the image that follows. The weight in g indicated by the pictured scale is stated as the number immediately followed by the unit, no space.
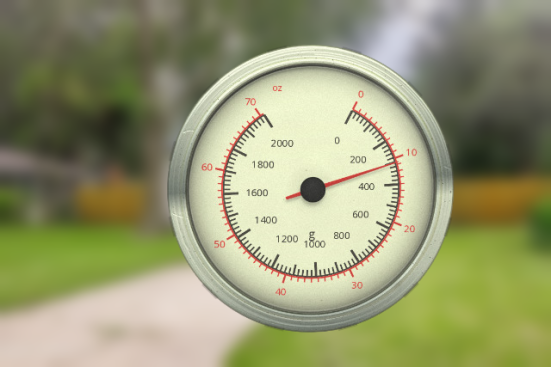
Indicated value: 300g
